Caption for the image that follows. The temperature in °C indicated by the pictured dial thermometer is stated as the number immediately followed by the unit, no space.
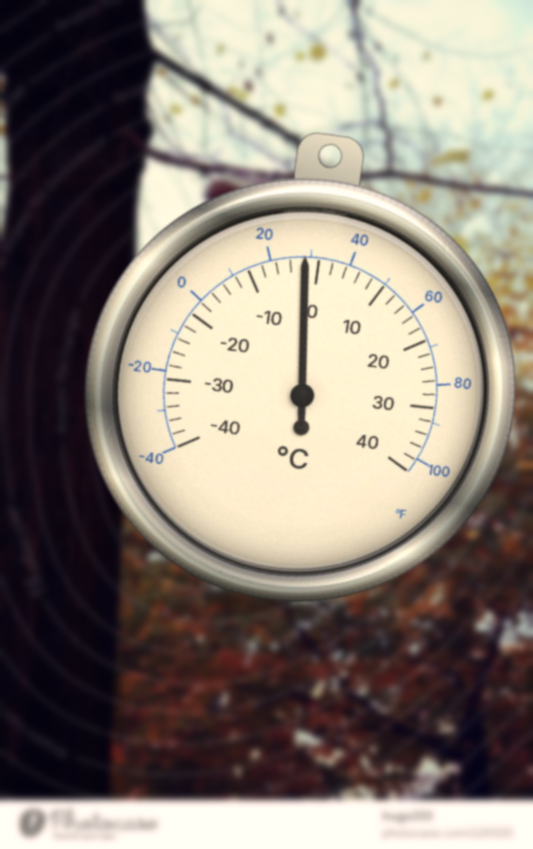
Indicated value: -2°C
